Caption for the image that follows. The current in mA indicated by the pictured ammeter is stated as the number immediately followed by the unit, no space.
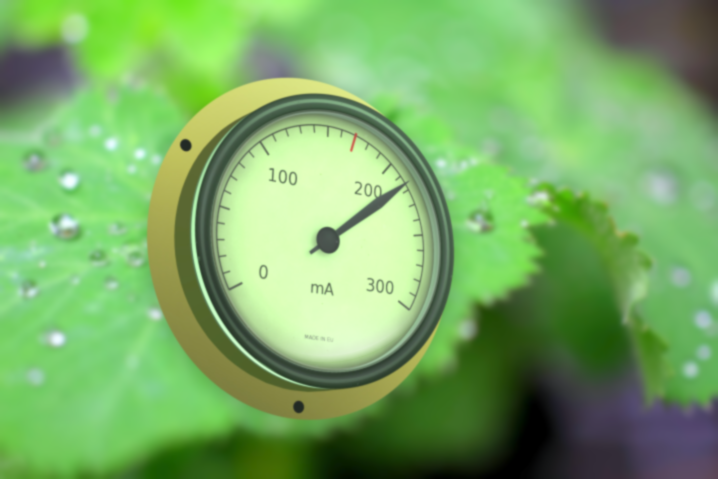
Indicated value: 215mA
